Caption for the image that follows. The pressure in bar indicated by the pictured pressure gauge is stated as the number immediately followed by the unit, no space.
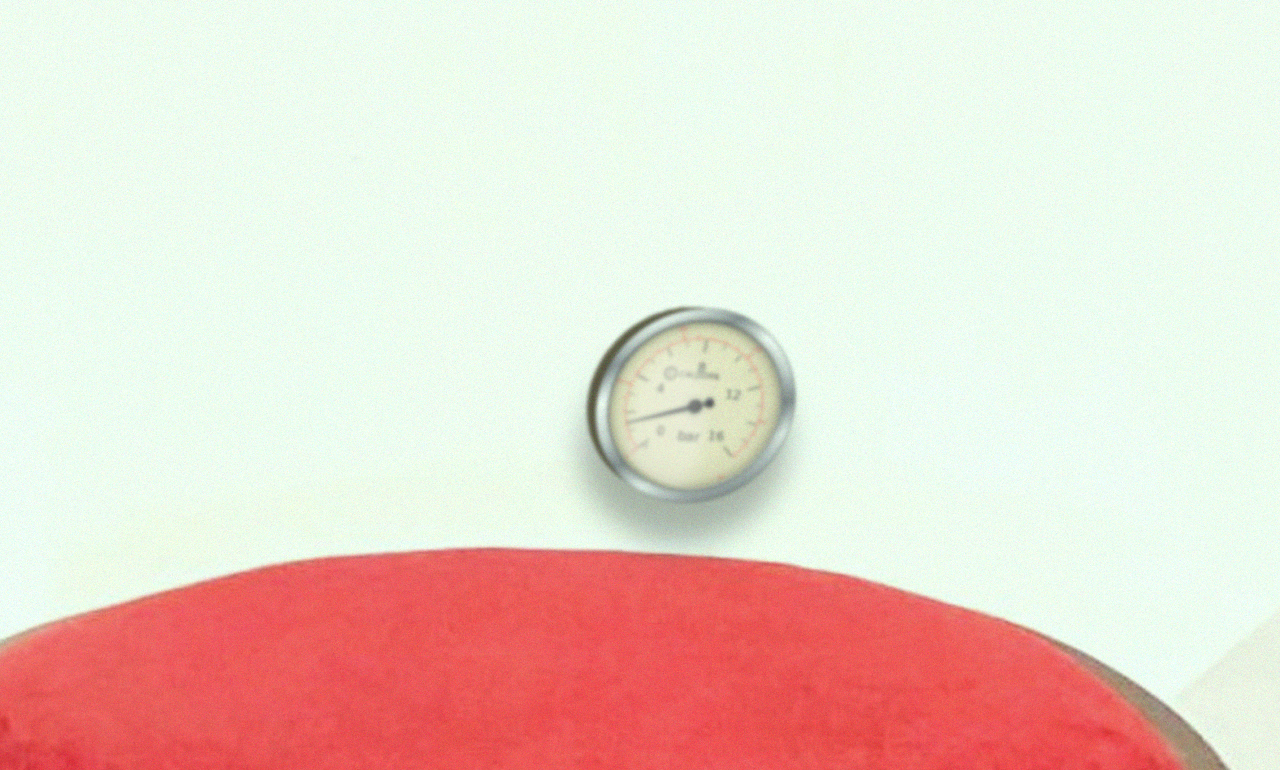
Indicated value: 1.5bar
